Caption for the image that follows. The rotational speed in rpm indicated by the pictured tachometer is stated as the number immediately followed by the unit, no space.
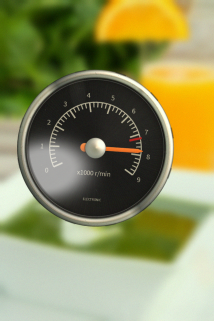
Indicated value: 7800rpm
